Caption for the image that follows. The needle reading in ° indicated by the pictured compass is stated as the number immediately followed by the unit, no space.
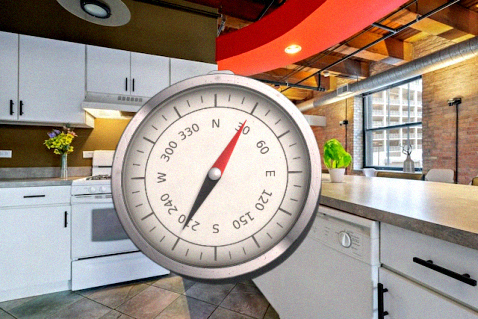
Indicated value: 30°
